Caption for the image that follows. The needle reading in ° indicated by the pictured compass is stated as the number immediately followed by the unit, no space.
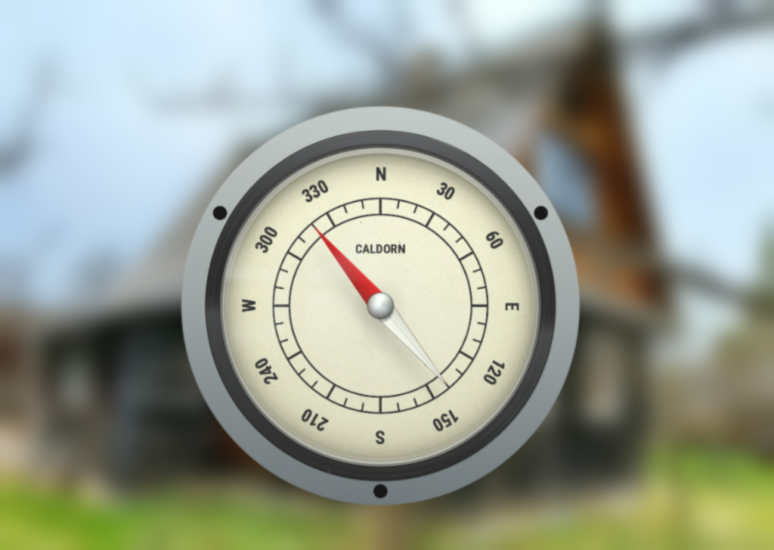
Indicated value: 320°
